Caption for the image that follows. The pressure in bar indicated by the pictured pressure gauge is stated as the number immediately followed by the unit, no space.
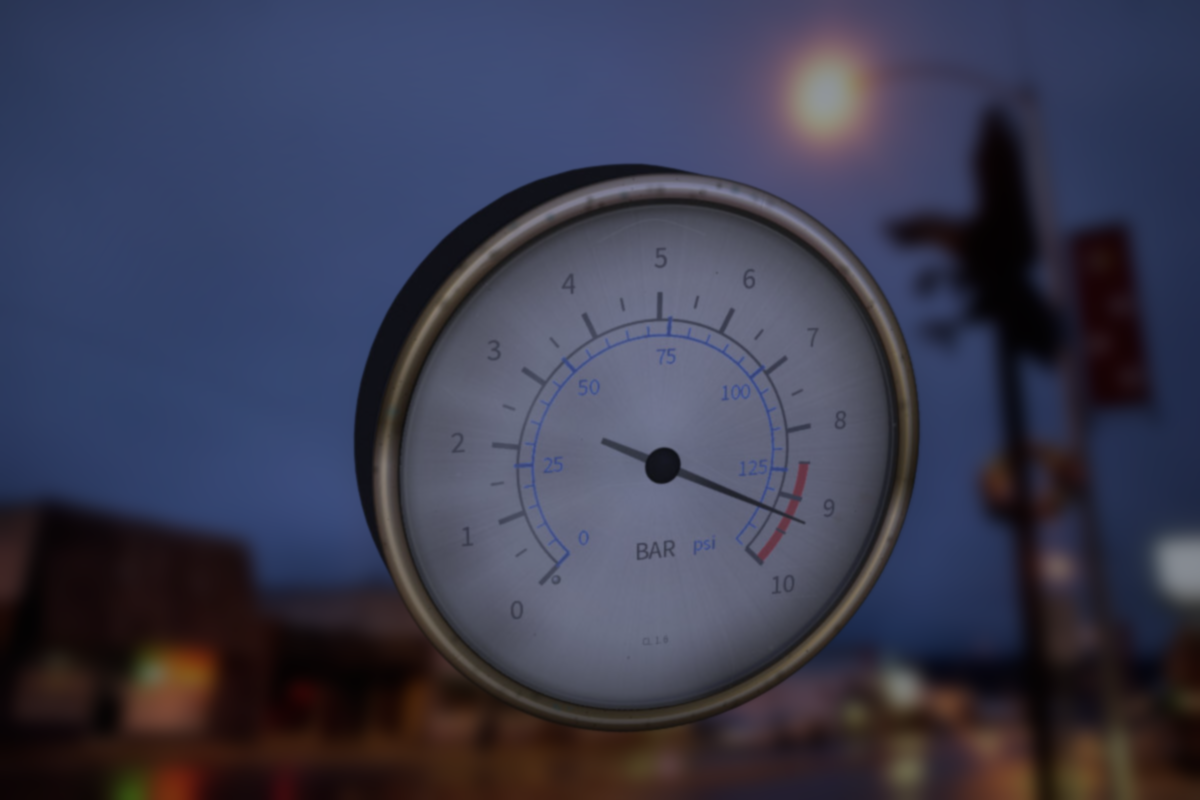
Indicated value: 9.25bar
